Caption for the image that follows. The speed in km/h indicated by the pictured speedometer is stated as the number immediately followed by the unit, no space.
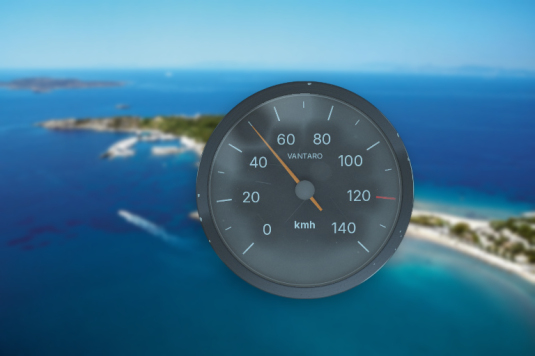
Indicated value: 50km/h
